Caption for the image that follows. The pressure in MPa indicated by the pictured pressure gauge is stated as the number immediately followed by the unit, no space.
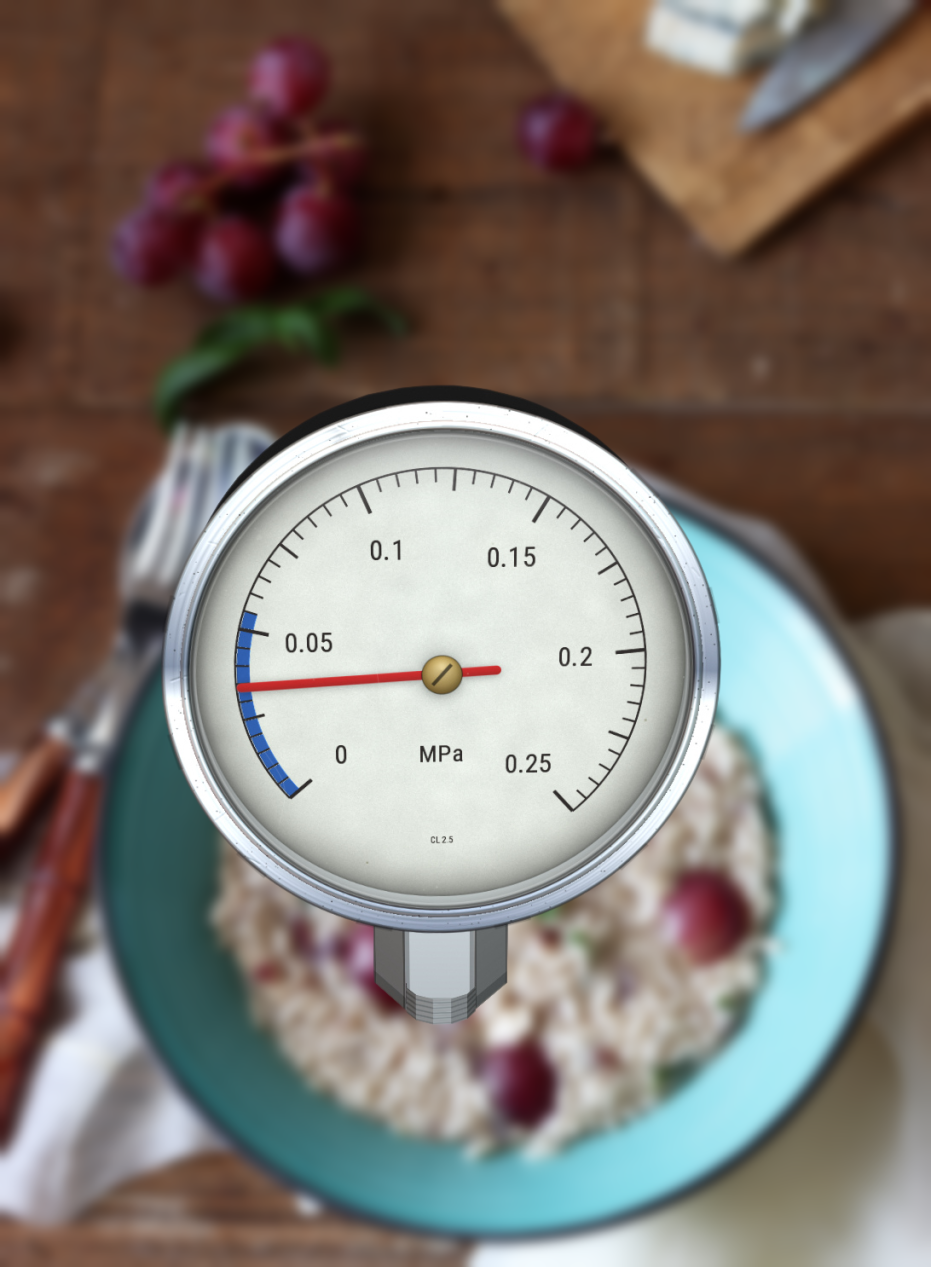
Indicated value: 0.035MPa
